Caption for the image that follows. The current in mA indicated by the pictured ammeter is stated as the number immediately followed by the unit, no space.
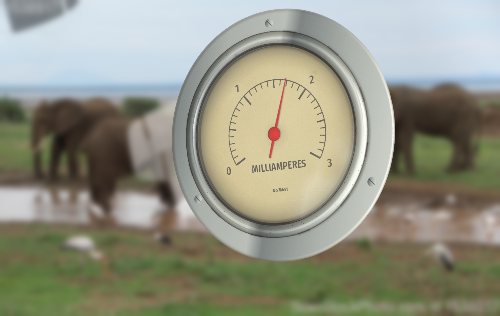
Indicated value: 1.7mA
